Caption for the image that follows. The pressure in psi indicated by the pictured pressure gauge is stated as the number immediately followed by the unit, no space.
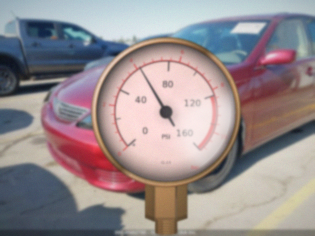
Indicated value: 60psi
